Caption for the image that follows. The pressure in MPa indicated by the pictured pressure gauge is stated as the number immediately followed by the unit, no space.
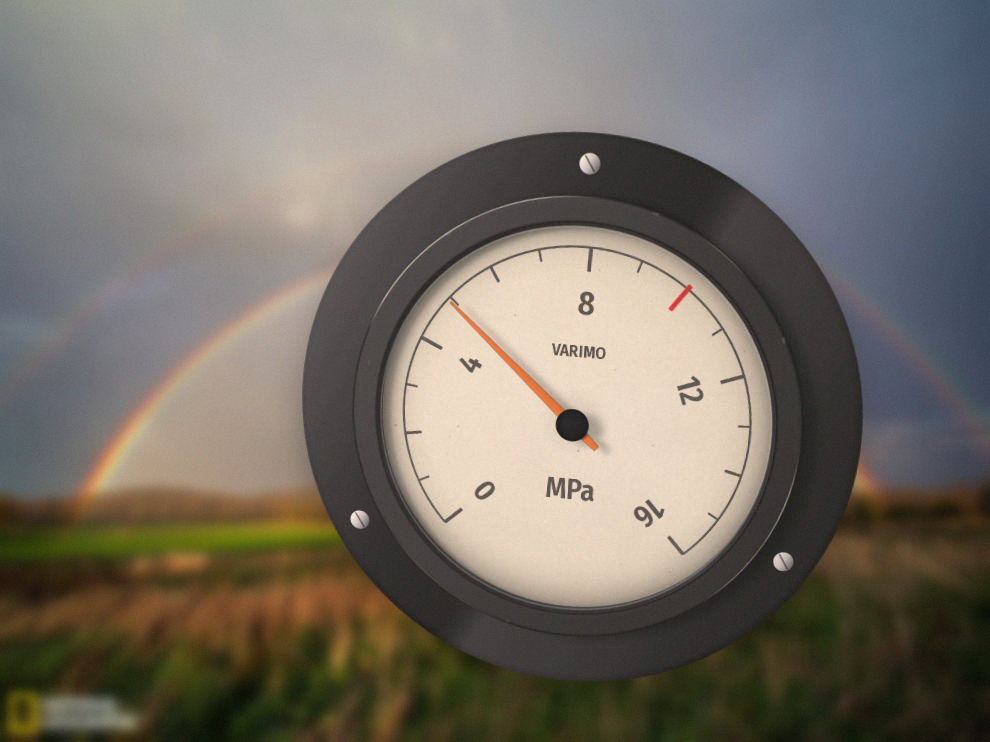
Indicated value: 5MPa
